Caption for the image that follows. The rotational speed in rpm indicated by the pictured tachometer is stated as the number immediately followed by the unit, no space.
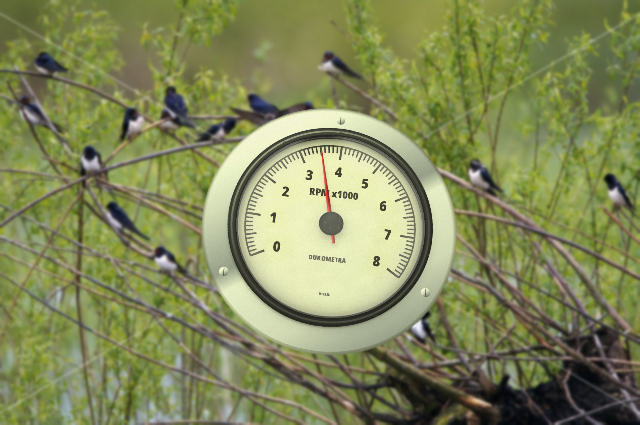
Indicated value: 3500rpm
